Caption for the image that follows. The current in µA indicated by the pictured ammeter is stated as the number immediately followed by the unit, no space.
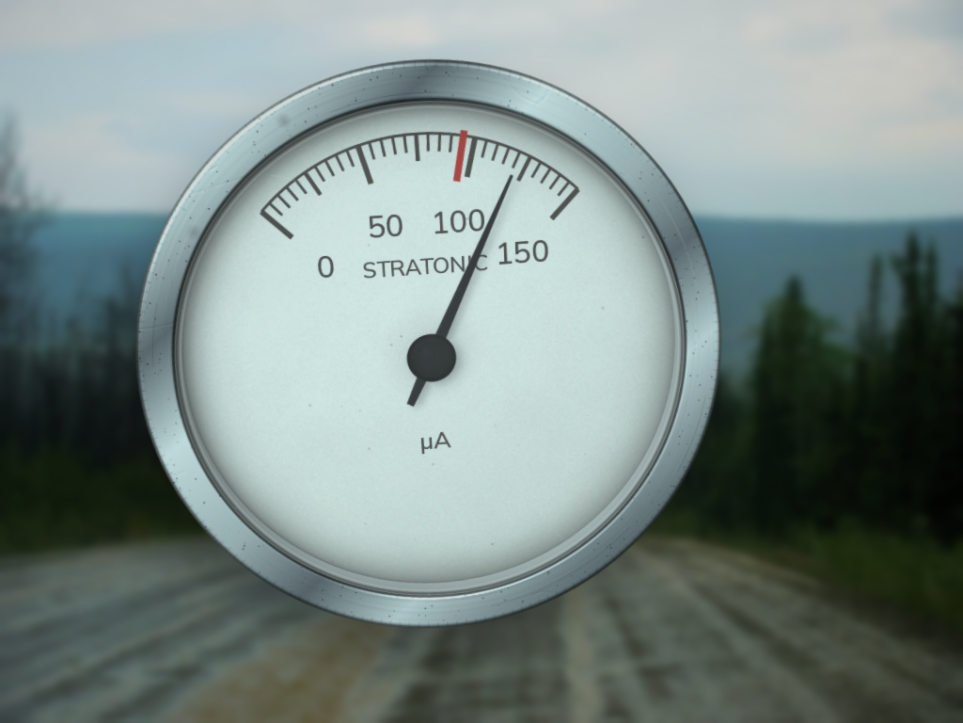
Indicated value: 120µA
